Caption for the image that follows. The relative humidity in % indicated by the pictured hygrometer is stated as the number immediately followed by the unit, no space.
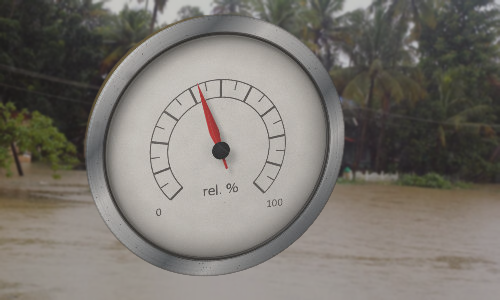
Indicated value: 42.5%
